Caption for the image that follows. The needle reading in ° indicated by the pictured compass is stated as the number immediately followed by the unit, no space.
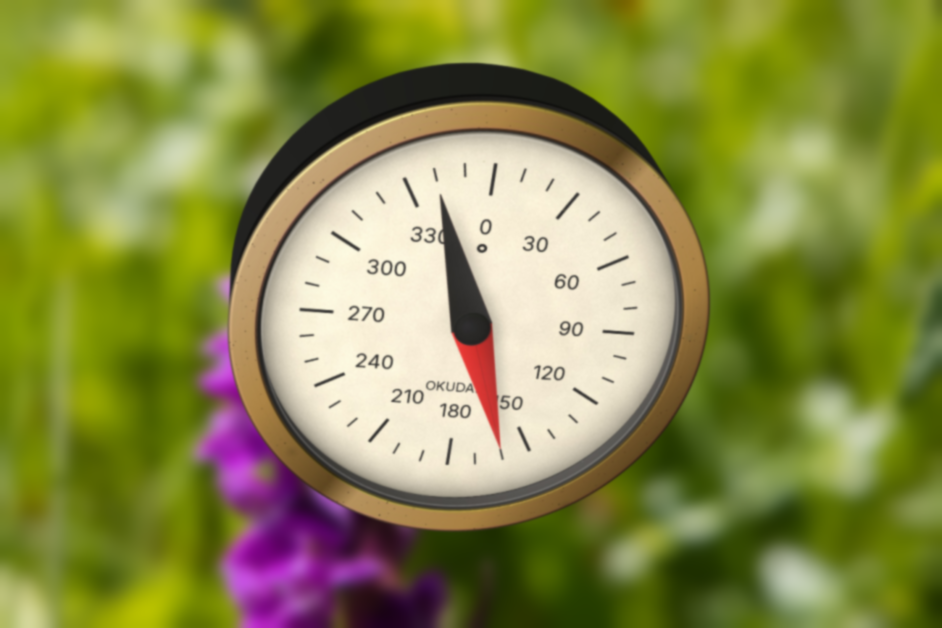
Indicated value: 160°
